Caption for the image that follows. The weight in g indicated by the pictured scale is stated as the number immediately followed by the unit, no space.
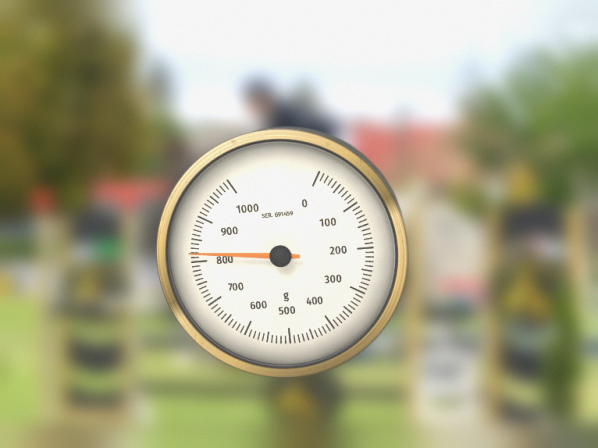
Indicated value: 820g
